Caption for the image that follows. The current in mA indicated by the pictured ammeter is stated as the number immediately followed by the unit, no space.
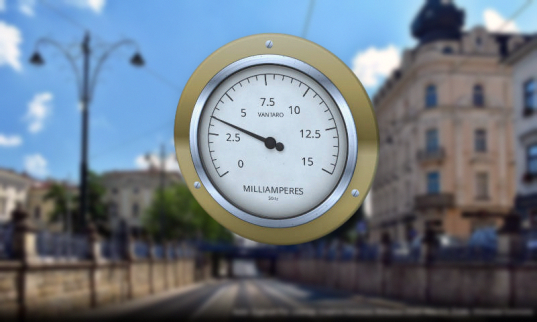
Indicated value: 3.5mA
